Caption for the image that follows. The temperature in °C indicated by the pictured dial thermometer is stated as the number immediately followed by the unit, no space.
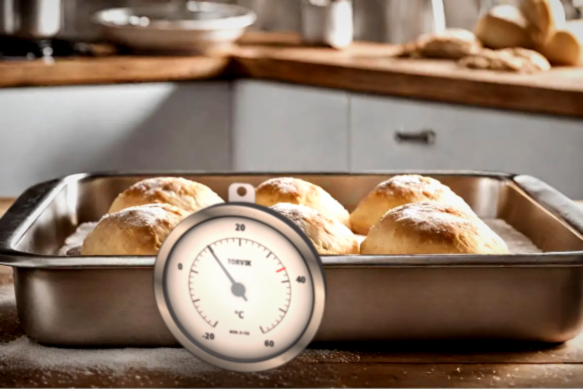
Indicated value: 10°C
